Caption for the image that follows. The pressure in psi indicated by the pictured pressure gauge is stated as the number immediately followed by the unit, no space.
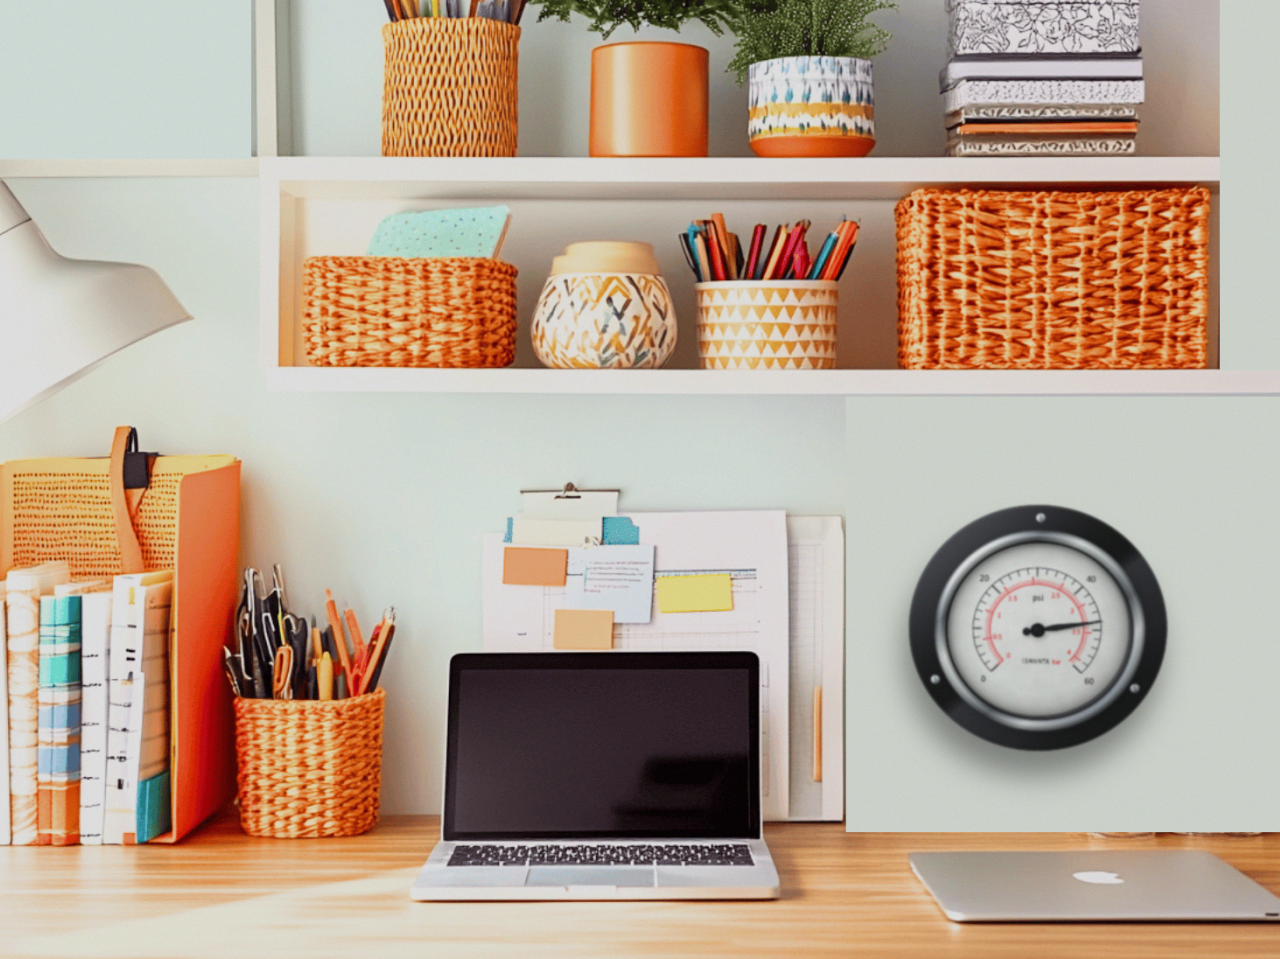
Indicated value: 48psi
